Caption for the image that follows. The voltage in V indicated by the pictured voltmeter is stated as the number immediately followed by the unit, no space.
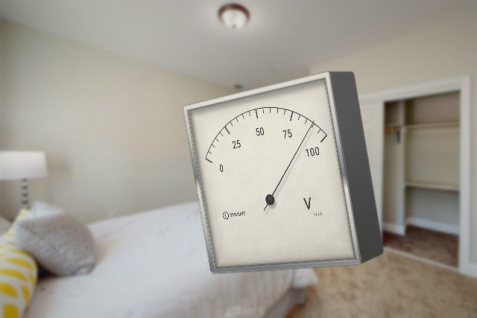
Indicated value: 90V
